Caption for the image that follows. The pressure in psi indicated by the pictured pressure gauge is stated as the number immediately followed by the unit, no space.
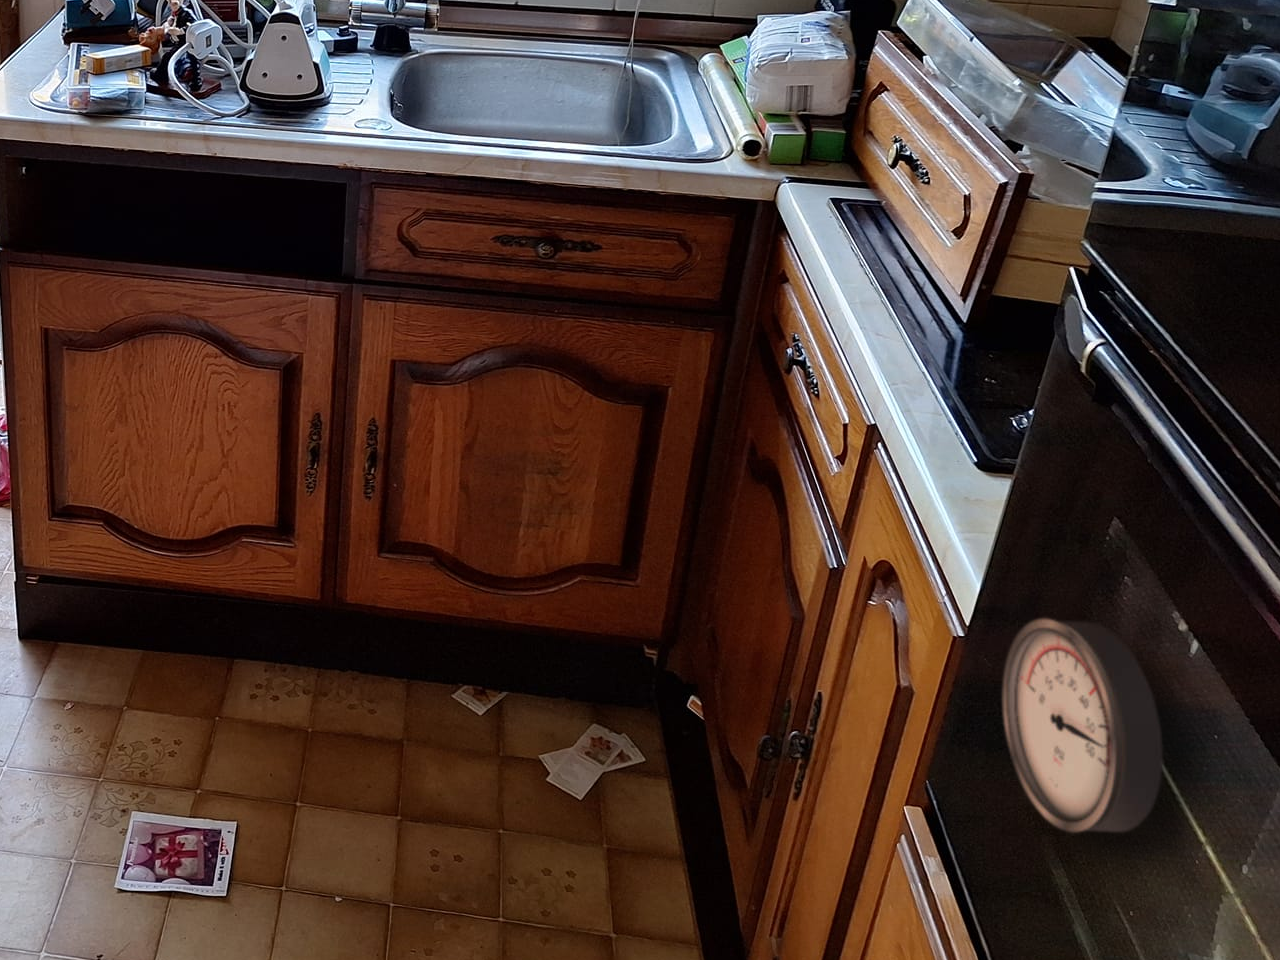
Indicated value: 55psi
